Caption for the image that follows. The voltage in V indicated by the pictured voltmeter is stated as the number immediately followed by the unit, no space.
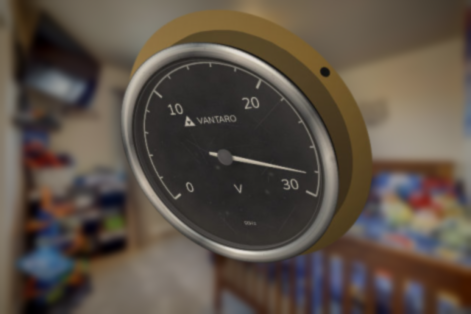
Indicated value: 28V
